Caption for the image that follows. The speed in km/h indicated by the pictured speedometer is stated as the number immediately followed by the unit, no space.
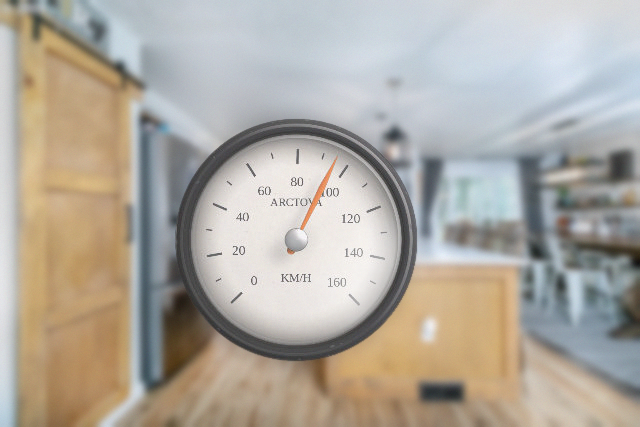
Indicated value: 95km/h
